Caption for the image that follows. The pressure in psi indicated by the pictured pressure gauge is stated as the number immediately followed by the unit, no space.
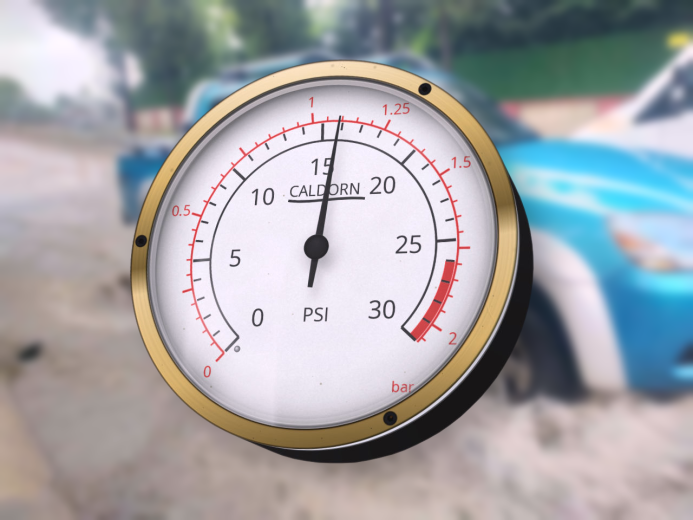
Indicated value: 16psi
